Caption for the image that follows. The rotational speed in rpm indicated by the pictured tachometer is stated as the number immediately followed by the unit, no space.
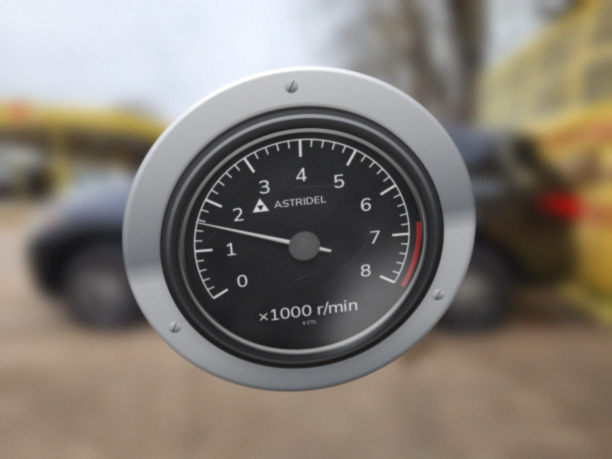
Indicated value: 1600rpm
